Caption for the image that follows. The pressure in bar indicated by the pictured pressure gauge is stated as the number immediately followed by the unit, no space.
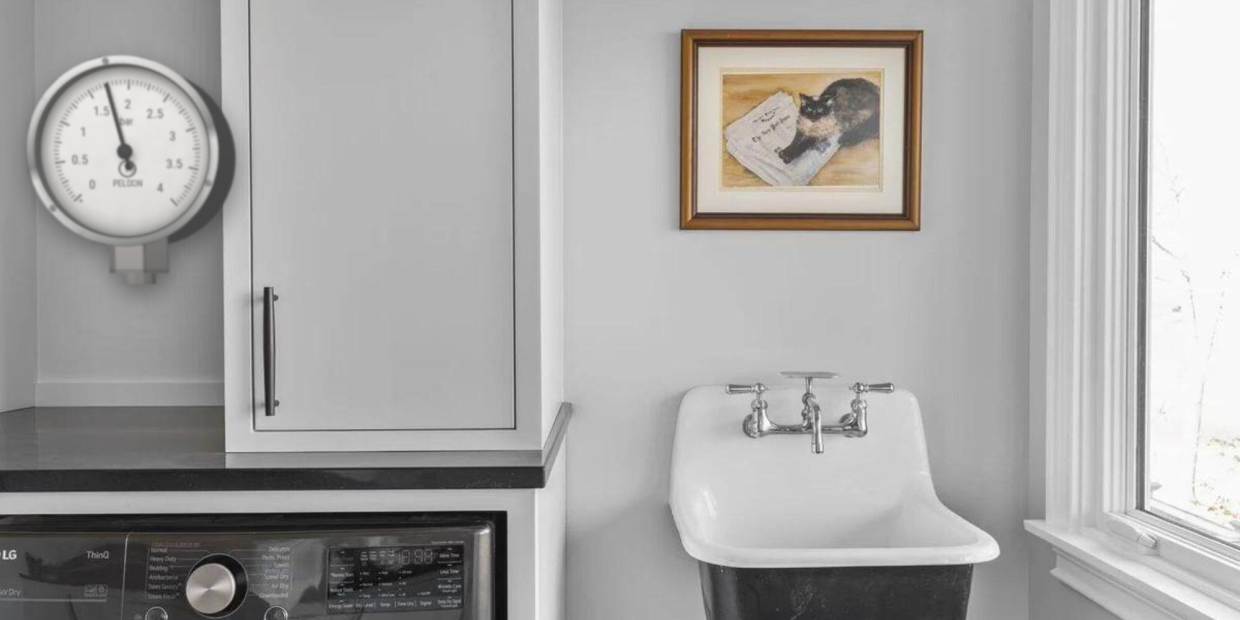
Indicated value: 1.75bar
